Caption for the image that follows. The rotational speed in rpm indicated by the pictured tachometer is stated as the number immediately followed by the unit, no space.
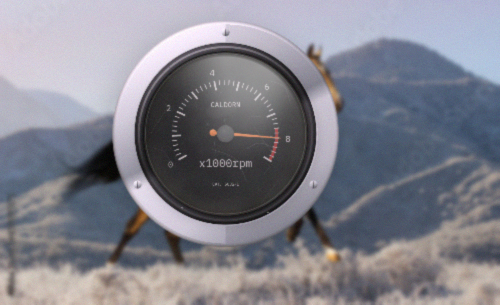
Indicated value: 8000rpm
